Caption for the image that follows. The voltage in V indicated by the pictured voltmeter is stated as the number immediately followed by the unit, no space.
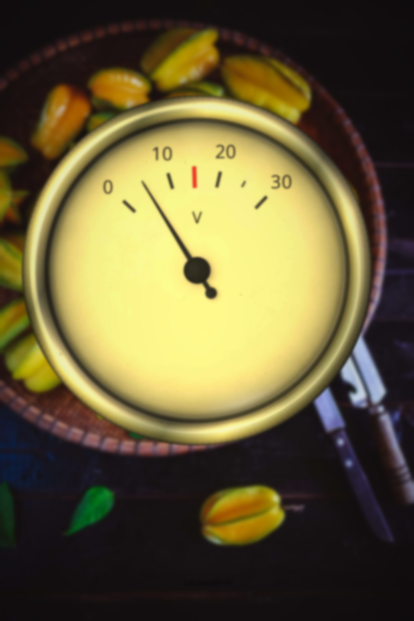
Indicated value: 5V
